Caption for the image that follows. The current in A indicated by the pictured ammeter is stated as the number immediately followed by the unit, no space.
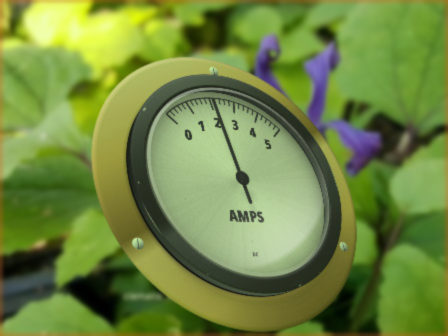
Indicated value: 2A
